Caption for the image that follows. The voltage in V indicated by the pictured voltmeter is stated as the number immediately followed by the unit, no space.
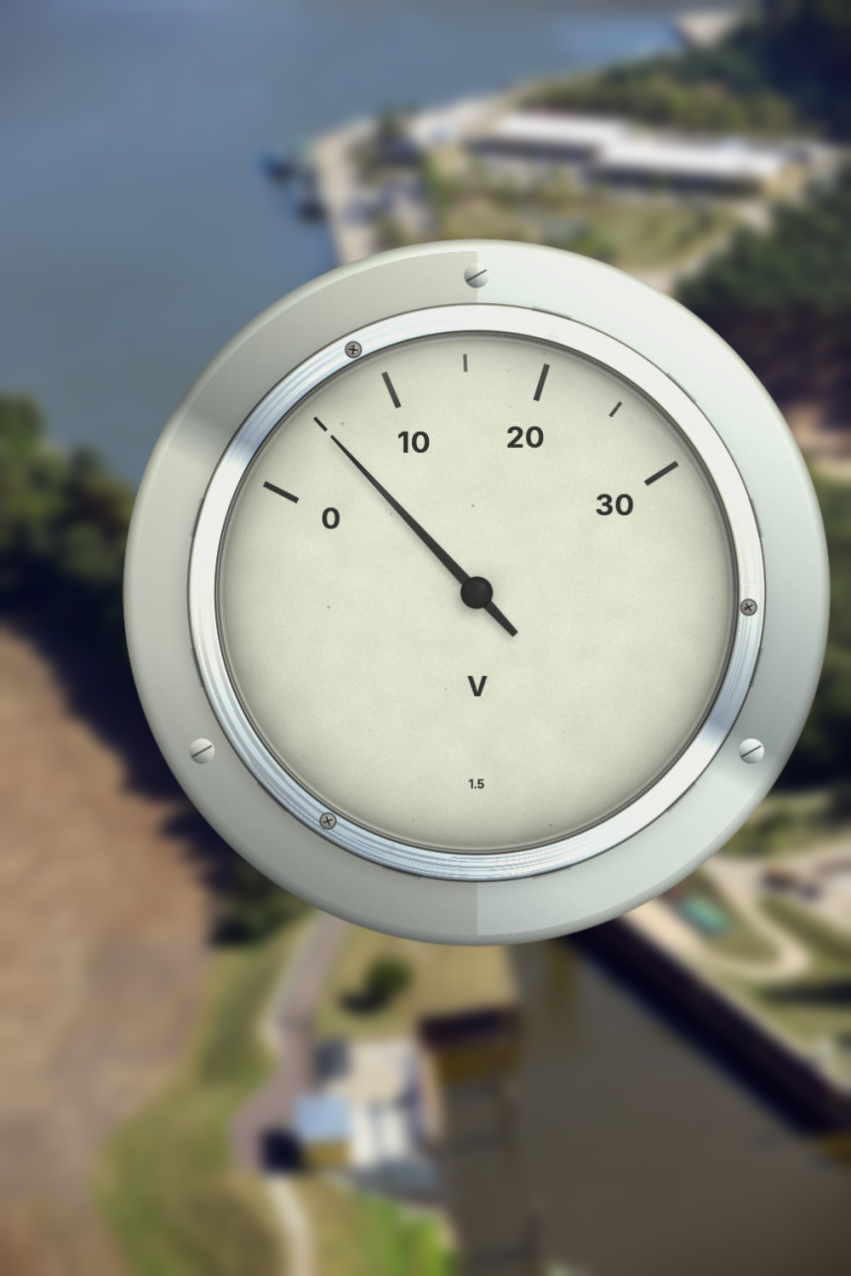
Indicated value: 5V
